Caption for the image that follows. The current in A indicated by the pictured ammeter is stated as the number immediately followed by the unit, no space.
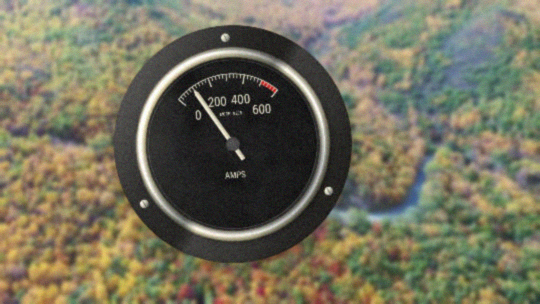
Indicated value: 100A
